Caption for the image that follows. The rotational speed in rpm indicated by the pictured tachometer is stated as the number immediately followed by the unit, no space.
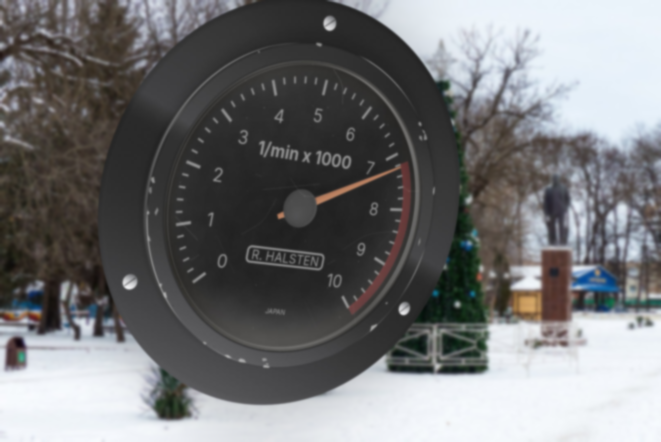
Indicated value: 7200rpm
